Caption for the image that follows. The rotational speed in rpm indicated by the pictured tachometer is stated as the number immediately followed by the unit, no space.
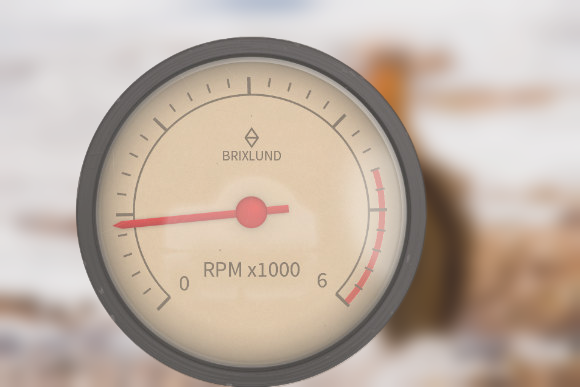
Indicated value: 900rpm
